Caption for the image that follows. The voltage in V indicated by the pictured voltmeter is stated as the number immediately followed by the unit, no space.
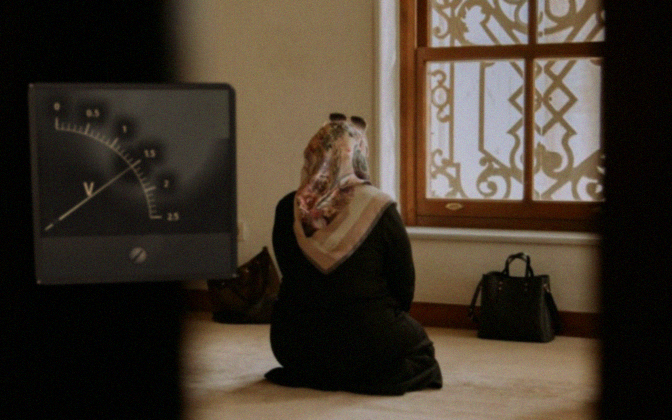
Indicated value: 1.5V
